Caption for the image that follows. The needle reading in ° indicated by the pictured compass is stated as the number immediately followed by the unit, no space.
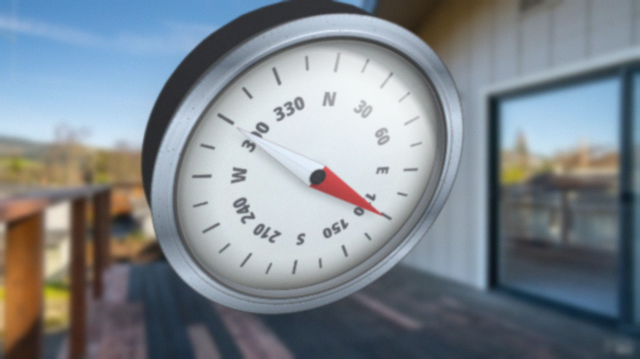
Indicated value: 120°
